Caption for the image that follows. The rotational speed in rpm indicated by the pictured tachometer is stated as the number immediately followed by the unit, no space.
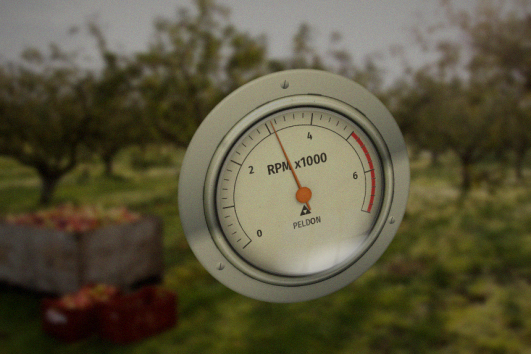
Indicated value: 3100rpm
